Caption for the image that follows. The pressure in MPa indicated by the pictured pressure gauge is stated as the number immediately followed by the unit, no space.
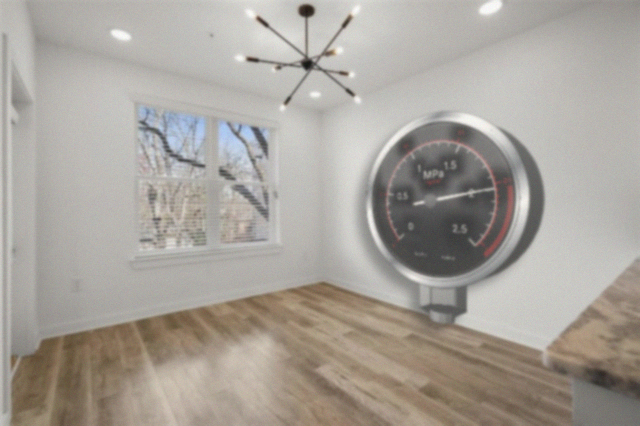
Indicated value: 2MPa
